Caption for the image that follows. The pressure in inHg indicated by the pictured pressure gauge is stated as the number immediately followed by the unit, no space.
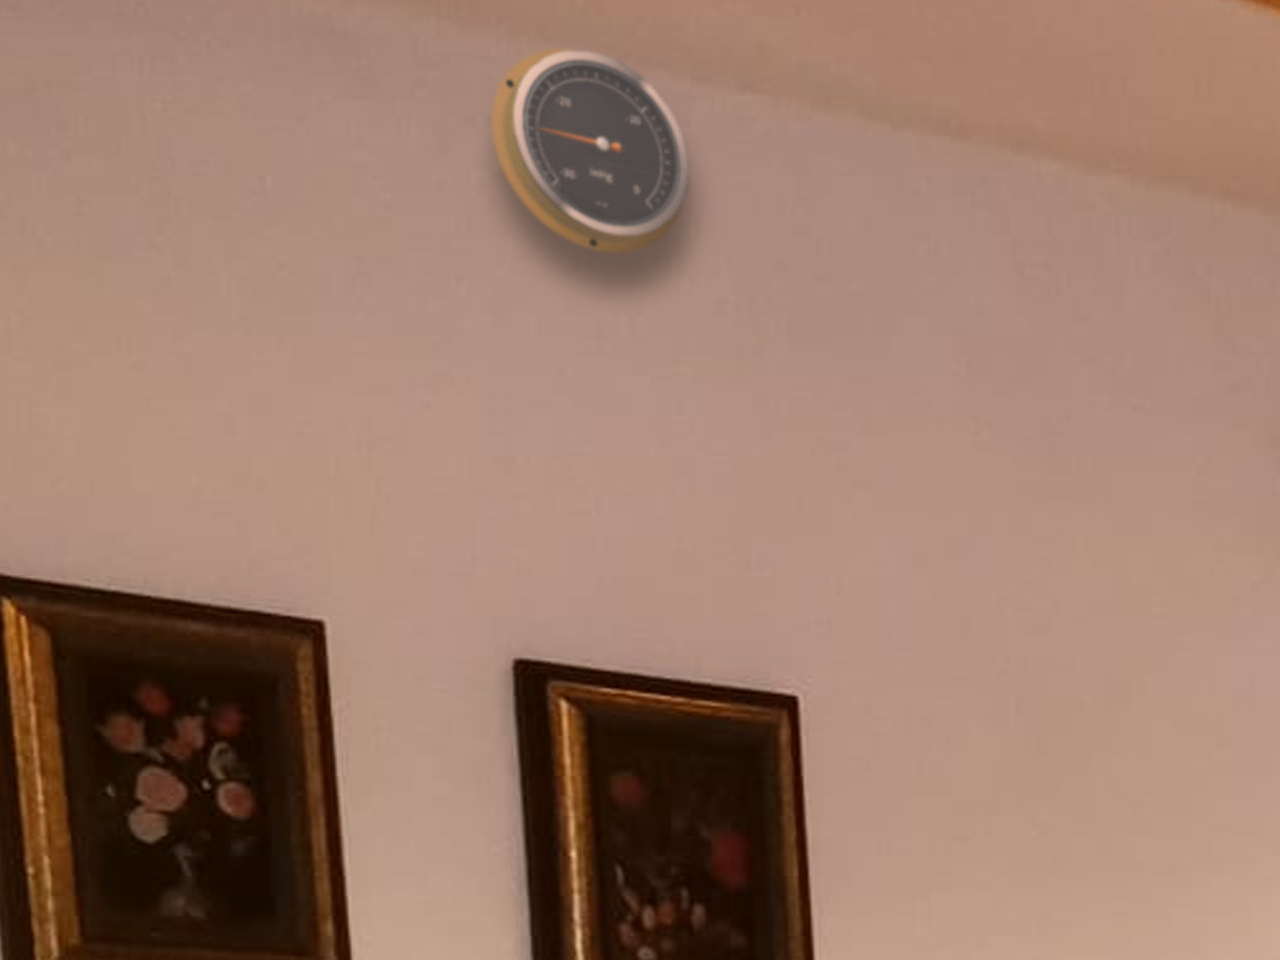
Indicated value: -25inHg
